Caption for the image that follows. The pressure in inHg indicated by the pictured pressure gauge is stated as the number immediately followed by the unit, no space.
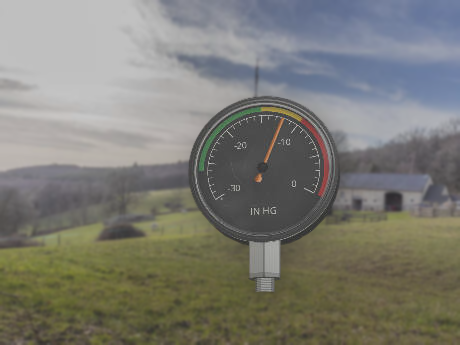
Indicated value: -12inHg
